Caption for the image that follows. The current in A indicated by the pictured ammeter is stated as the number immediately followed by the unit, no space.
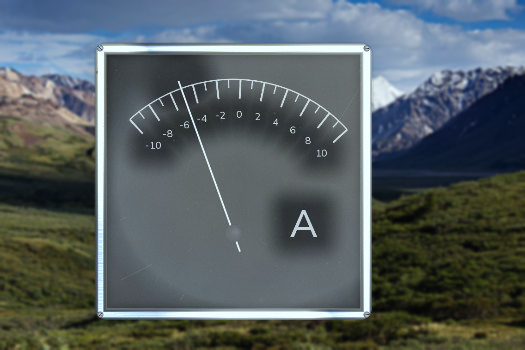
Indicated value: -5A
